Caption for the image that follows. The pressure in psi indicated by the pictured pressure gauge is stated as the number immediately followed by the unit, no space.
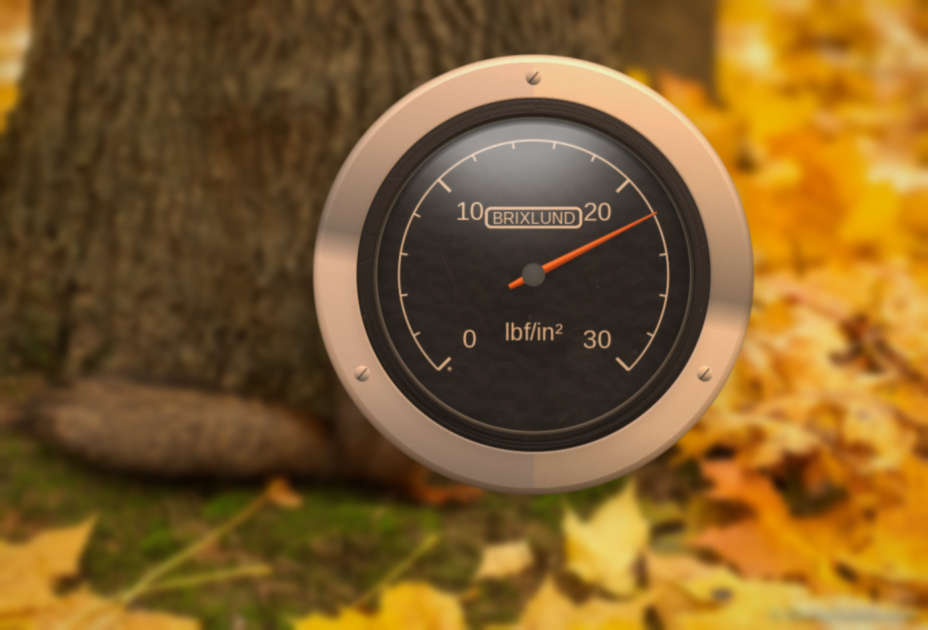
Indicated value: 22psi
